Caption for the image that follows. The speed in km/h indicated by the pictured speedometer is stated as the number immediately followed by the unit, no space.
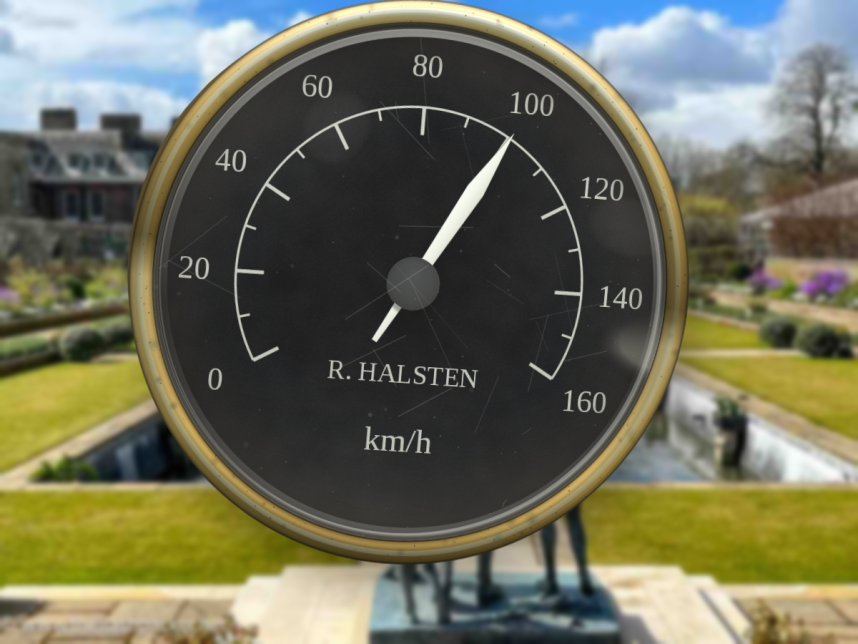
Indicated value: 100km/h
